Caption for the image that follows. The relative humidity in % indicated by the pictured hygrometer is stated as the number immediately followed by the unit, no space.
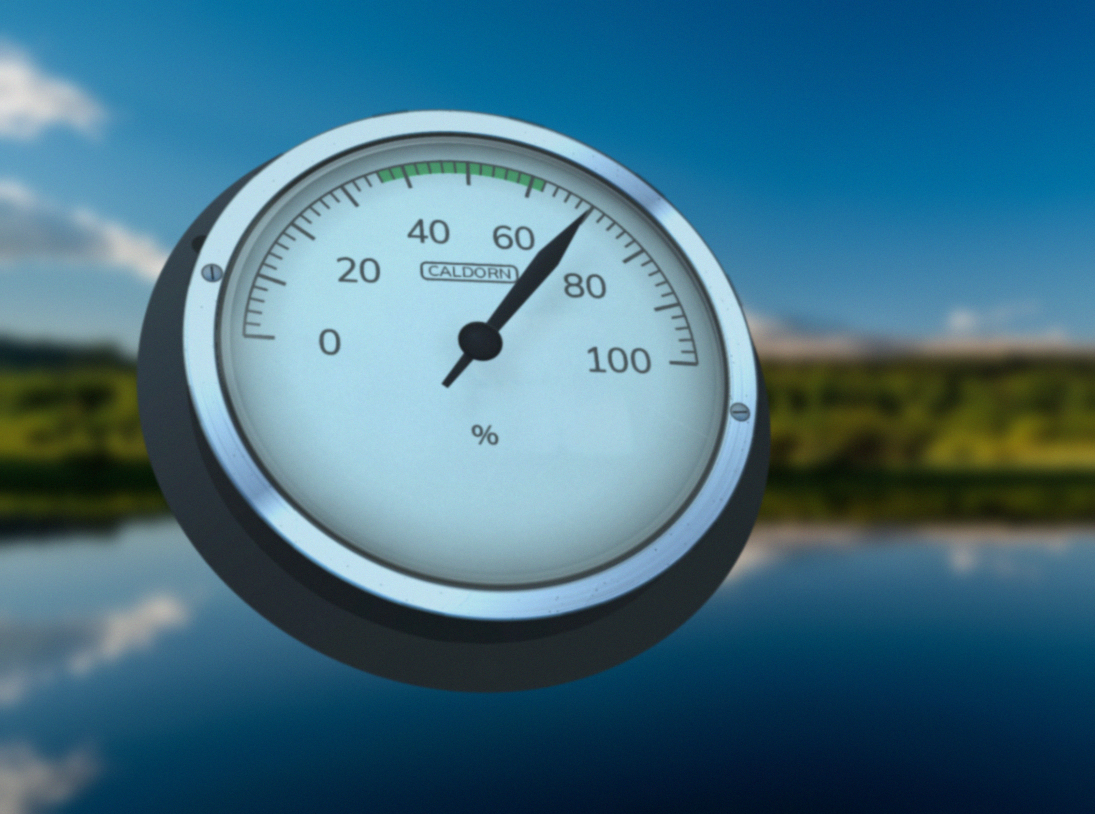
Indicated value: 70%
